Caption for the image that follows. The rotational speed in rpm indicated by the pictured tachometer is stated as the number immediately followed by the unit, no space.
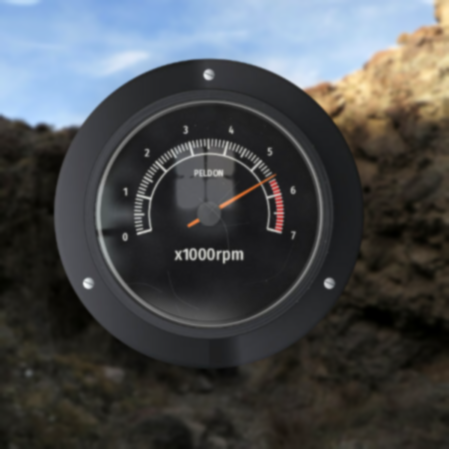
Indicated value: 5500rpm
